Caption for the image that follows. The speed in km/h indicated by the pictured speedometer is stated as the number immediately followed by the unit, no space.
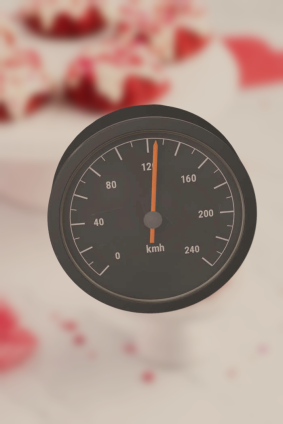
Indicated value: 125km/h
